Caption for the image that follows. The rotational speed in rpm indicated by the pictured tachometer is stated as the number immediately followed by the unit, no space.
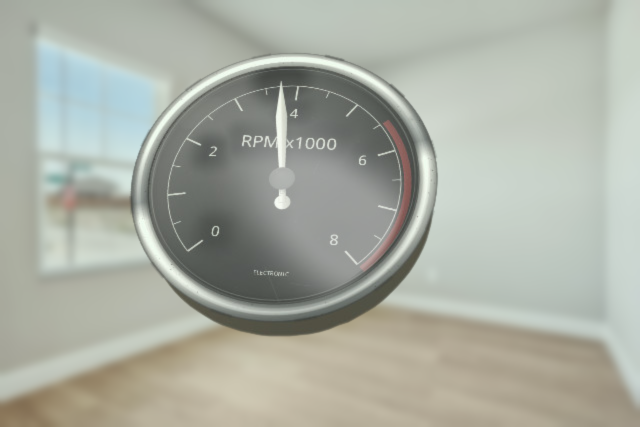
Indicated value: 3750rpm
